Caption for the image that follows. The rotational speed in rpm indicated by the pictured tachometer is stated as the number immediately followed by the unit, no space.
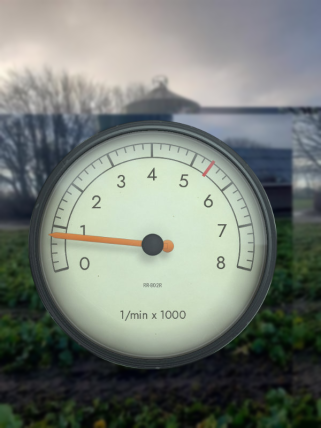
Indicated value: 800rpm
